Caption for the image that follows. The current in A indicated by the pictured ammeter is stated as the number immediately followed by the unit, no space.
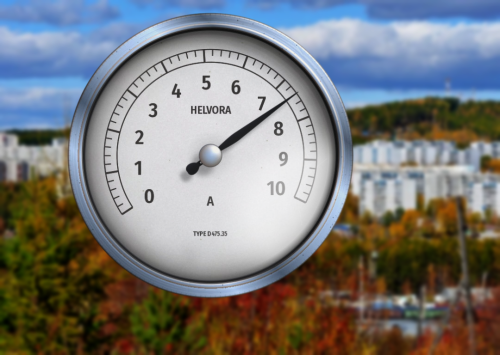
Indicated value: 7.4A
